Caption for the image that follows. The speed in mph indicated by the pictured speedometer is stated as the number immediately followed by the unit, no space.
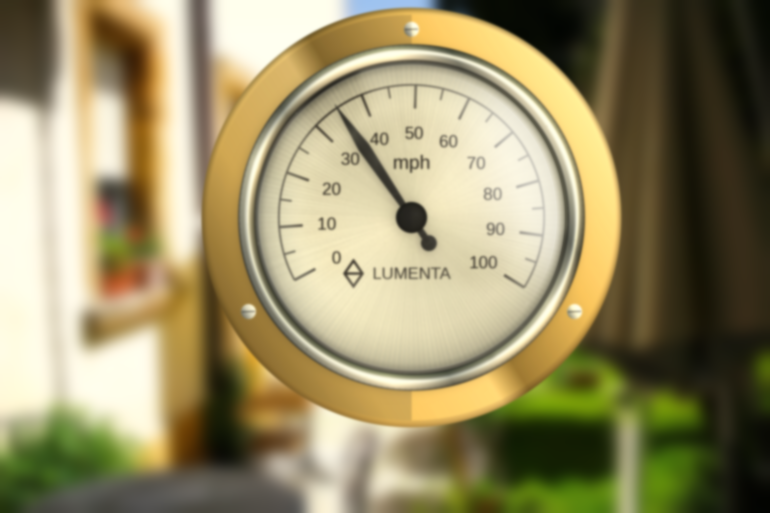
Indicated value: 35mph
